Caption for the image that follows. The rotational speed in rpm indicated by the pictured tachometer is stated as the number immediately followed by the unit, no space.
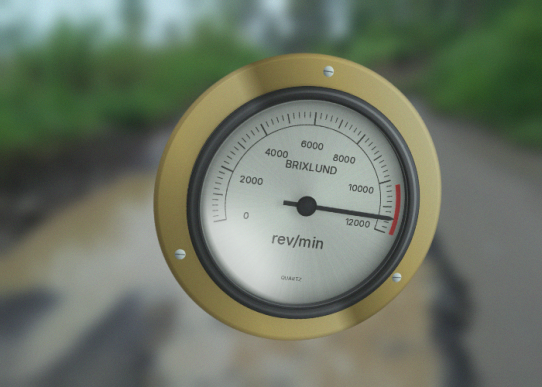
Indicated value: 11400rpm
